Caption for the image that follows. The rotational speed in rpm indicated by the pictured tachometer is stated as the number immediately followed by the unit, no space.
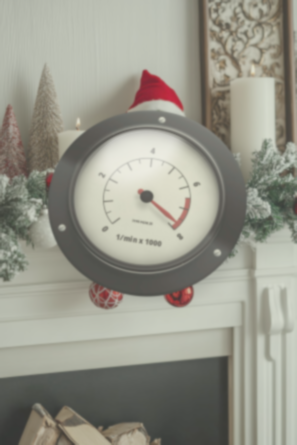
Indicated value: 7750rpm
